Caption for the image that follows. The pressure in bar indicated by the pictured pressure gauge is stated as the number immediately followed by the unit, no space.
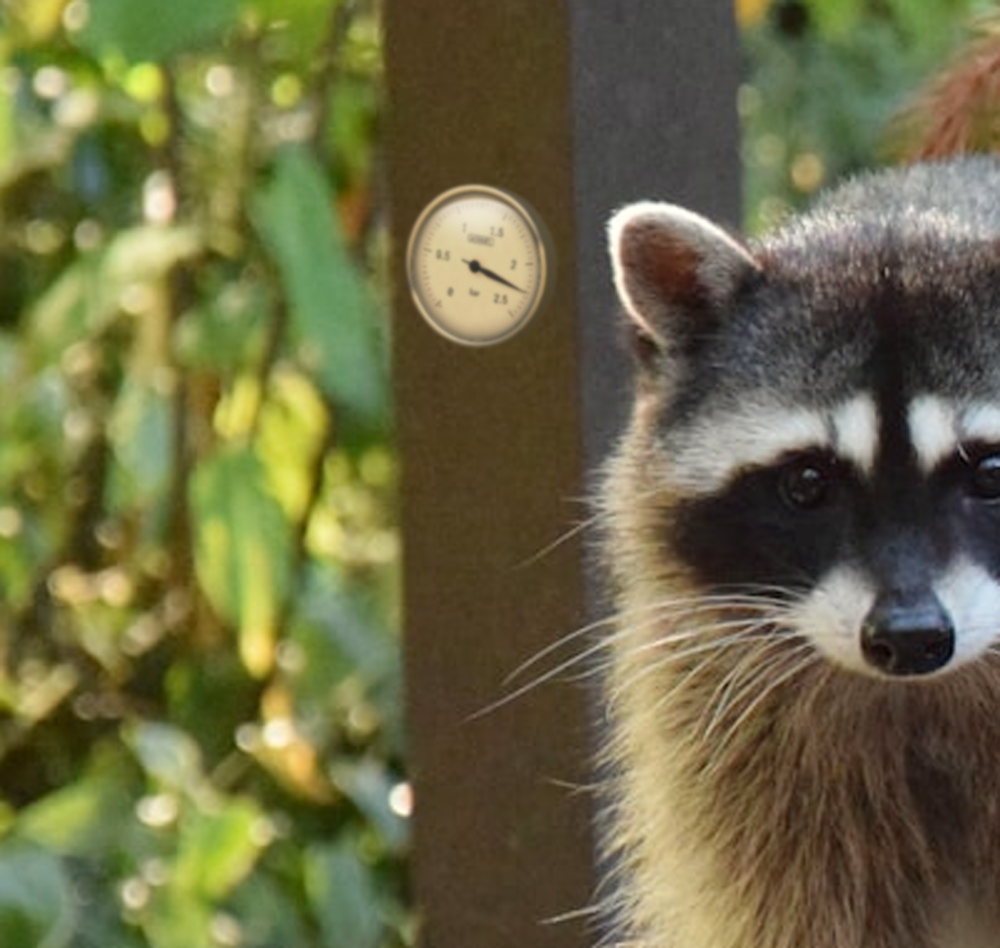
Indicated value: 2.25bar
